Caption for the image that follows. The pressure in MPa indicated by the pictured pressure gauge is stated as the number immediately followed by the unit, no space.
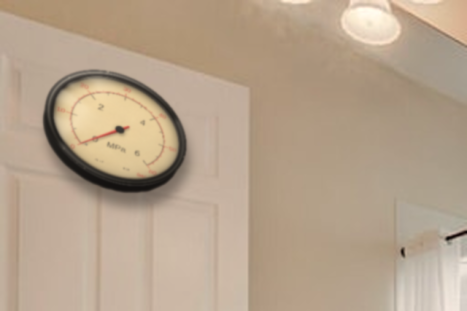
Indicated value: 0MPa
